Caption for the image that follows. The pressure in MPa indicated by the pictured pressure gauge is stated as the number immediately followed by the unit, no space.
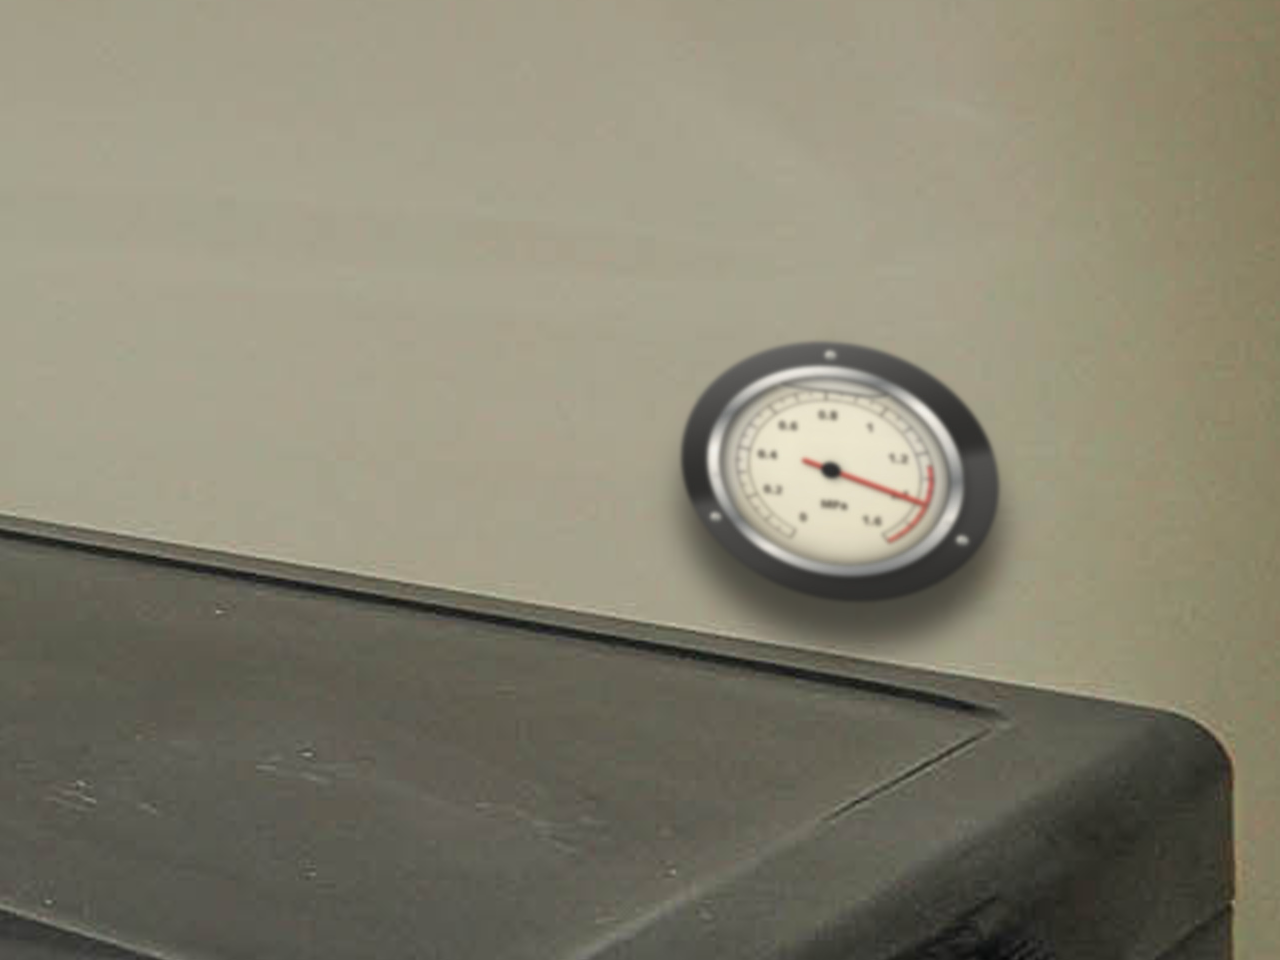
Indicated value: 1.4MPa
